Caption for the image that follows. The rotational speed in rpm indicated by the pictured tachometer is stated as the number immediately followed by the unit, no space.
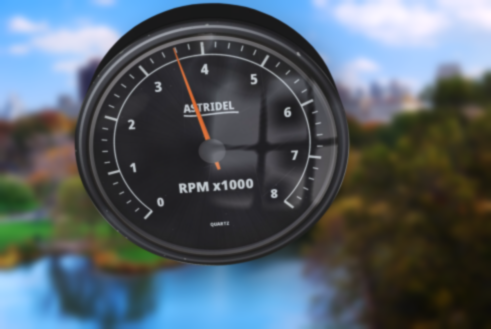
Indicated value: 3600rpm
